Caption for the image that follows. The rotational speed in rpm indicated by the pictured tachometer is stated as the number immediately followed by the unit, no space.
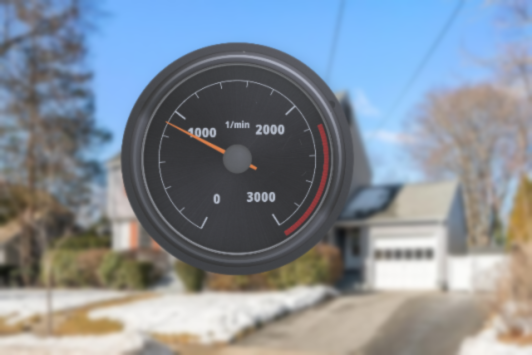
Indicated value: 900rpm
